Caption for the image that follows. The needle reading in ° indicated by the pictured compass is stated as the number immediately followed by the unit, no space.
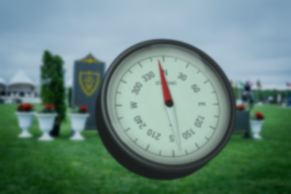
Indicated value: 352.5°
